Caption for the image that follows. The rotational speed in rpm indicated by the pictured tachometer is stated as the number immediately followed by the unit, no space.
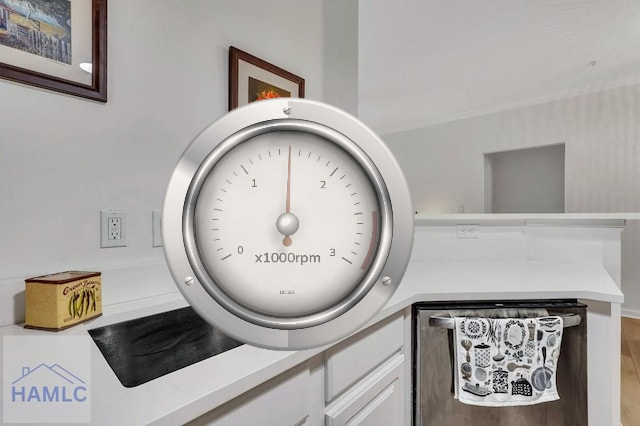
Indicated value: 1500rpm
